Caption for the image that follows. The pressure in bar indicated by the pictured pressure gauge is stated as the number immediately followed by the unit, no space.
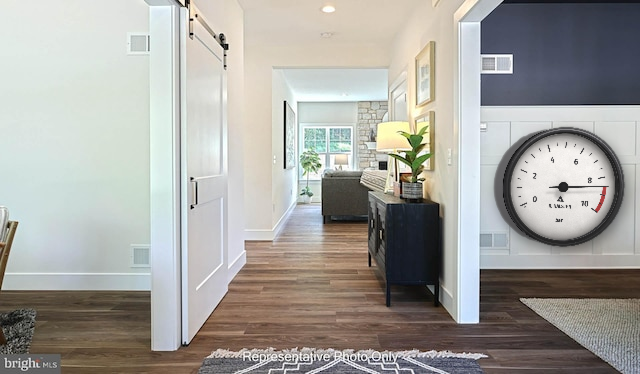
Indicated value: 8.5bar
